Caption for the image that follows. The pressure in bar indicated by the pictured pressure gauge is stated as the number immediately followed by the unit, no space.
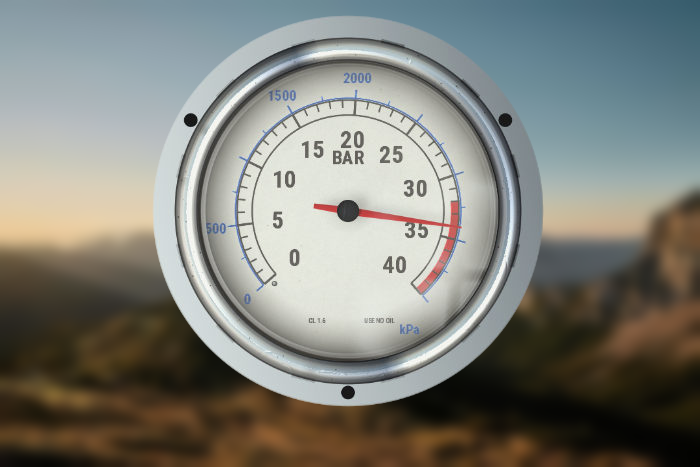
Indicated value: 34bar
